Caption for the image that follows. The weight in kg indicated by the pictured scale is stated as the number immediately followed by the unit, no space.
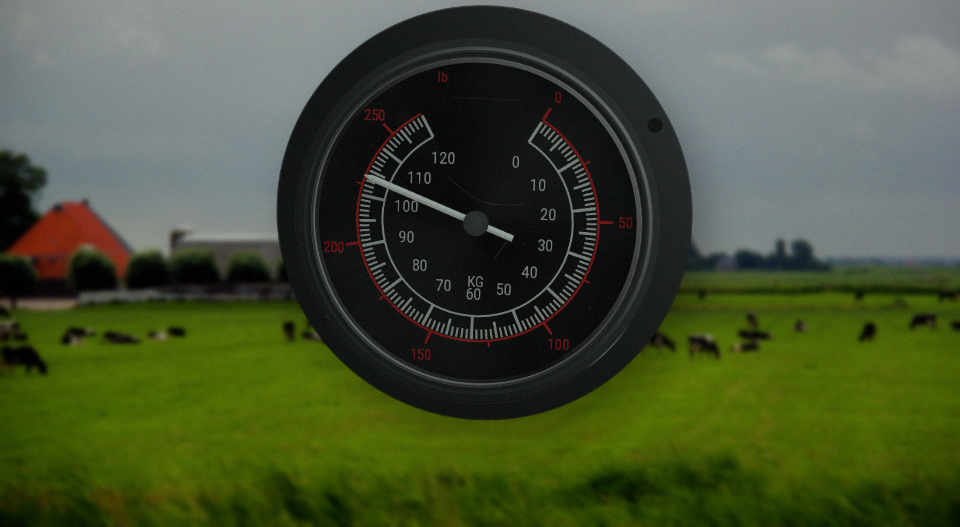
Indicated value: 104kg
